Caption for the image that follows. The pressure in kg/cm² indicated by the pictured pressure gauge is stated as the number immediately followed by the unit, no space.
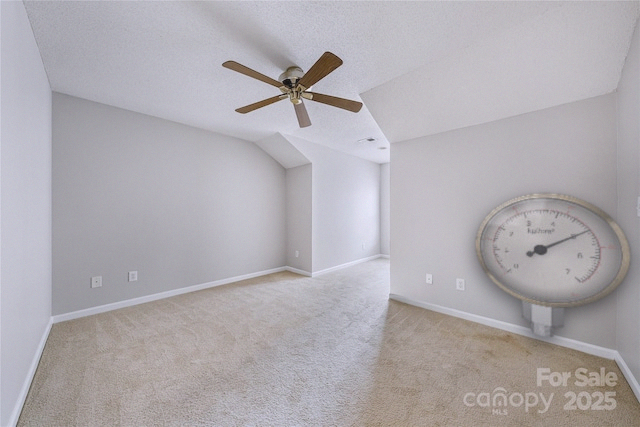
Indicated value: 5kg/cm²
